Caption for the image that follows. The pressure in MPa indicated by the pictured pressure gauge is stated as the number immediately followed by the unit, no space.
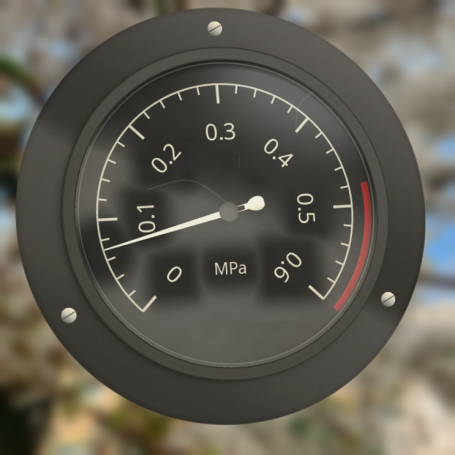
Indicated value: 0.07MPa
